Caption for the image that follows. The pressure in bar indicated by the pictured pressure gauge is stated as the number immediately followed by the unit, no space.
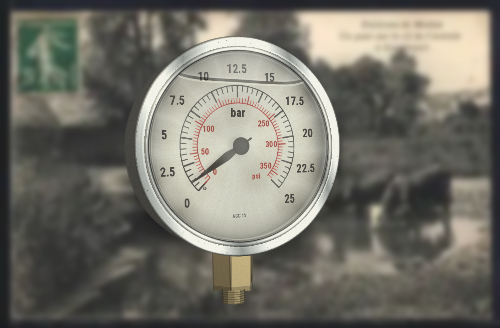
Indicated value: 1bar
